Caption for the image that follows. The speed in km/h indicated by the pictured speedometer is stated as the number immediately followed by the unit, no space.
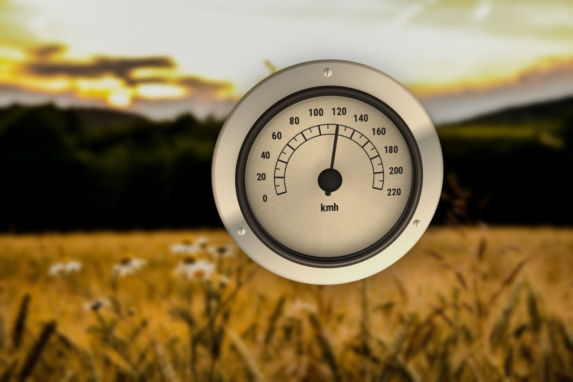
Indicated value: 120km/h
